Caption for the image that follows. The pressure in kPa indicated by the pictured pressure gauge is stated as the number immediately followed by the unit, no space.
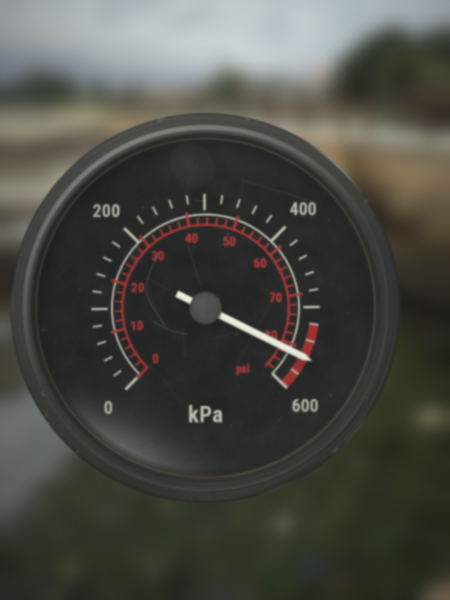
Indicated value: 560kPa
